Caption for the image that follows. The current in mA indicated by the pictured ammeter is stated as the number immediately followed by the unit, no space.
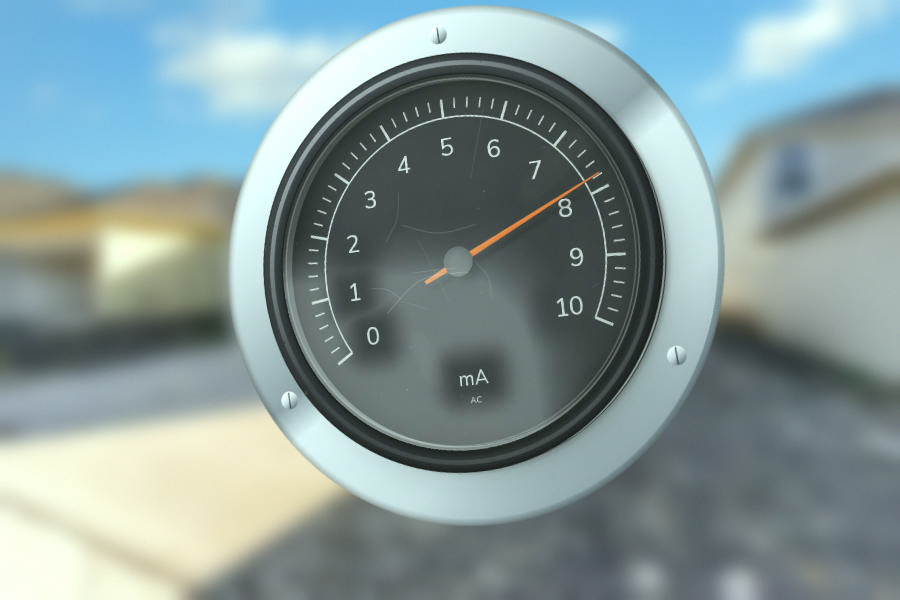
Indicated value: 7.8mA
